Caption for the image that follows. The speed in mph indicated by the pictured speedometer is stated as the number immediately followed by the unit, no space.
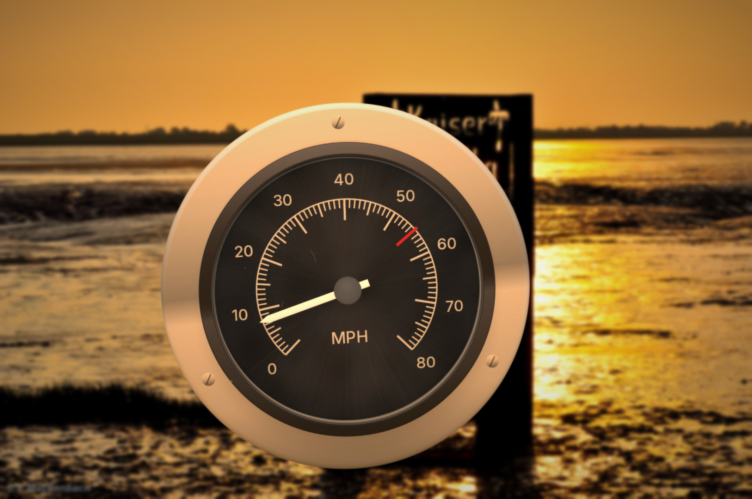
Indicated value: 8mph
